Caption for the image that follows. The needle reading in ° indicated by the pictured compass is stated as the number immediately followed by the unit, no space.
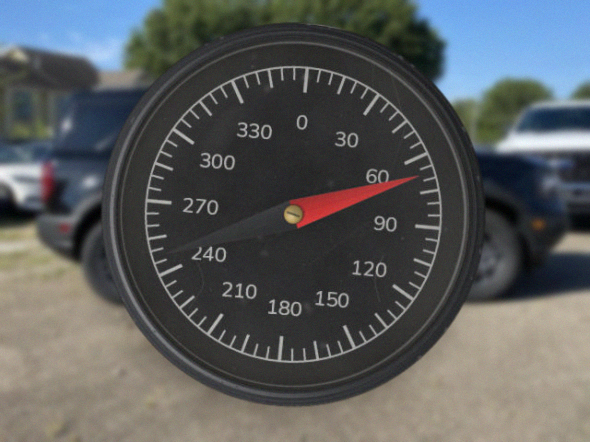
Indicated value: 67.5°
